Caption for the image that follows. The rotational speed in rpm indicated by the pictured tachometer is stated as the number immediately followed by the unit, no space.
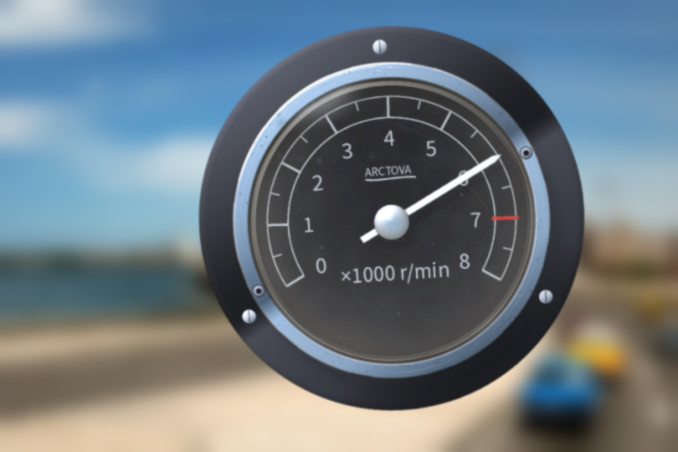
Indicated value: 6000rpm
